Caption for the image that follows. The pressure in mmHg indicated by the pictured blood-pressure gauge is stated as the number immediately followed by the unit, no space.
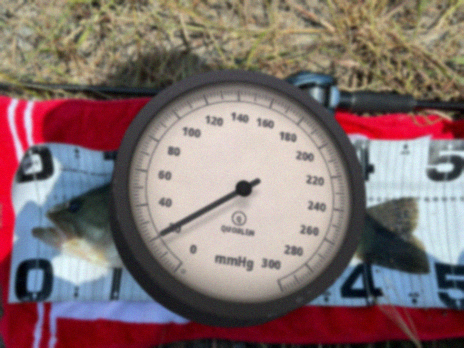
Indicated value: 20mmHg
